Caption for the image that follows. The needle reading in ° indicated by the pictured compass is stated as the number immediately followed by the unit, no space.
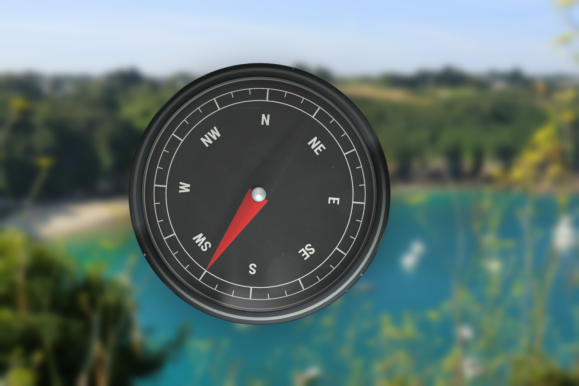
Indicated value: 210°
